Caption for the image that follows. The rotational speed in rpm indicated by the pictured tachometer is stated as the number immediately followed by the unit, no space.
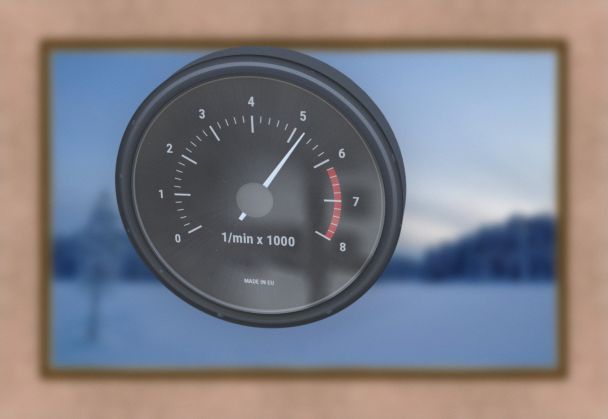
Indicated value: 5200rpm
